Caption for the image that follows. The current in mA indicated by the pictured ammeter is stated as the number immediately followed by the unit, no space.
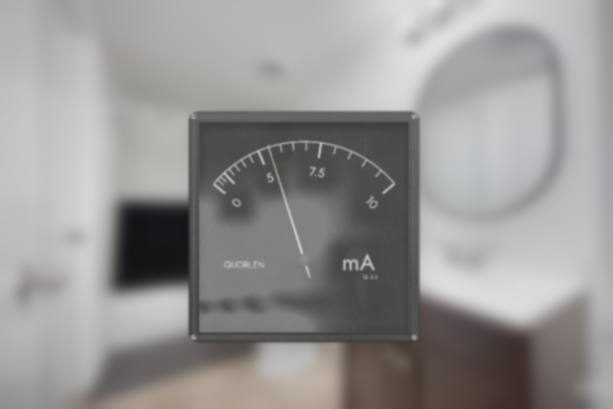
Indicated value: 5.5mA
